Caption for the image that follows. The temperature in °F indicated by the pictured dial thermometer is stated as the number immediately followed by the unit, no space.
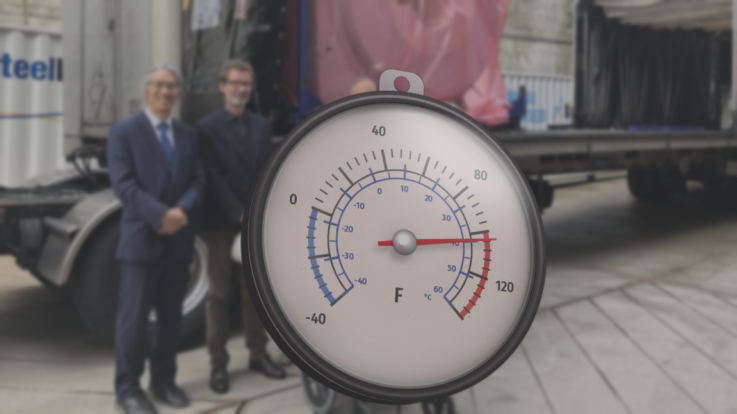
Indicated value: 104°F
